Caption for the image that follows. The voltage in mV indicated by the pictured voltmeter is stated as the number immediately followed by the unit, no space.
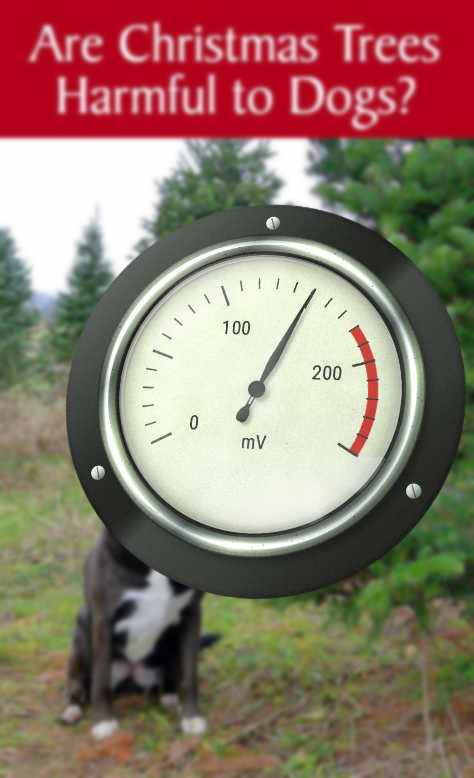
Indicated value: 150mV
